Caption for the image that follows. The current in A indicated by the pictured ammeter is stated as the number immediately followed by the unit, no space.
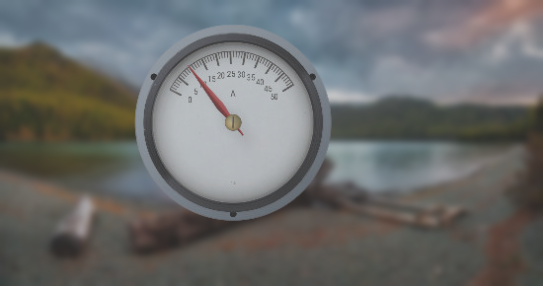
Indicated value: 10A
